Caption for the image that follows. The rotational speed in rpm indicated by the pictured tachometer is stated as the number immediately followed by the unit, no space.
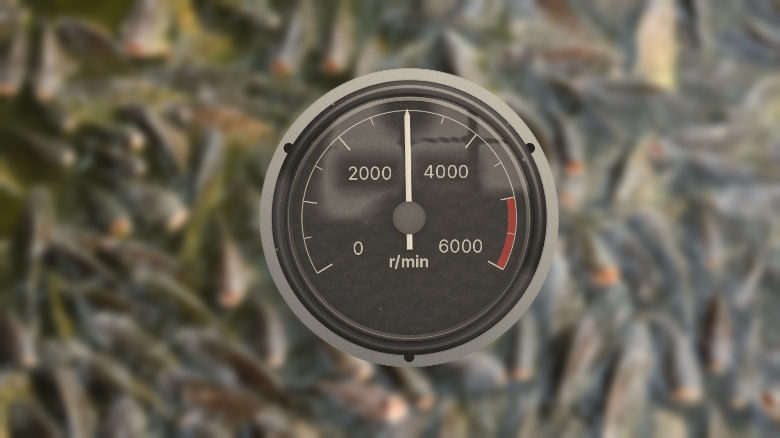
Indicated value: 3000rpm
